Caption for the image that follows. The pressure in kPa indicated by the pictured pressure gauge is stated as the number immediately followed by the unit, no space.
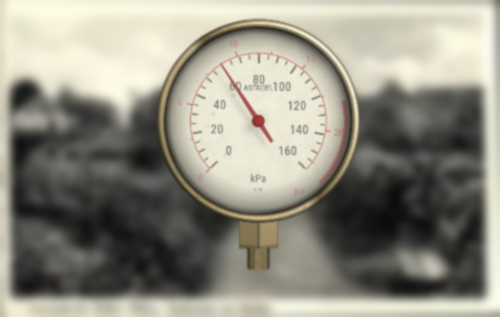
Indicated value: 60kPa
